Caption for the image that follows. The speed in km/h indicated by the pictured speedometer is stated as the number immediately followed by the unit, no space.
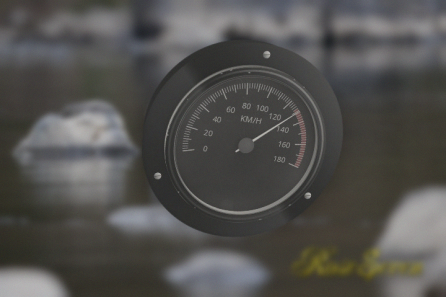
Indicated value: 130km/h
